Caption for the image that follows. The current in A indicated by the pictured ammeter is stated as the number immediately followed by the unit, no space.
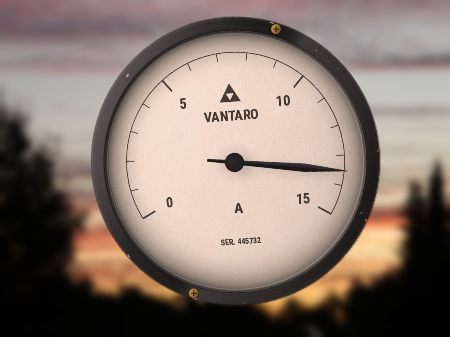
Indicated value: 13.5A
